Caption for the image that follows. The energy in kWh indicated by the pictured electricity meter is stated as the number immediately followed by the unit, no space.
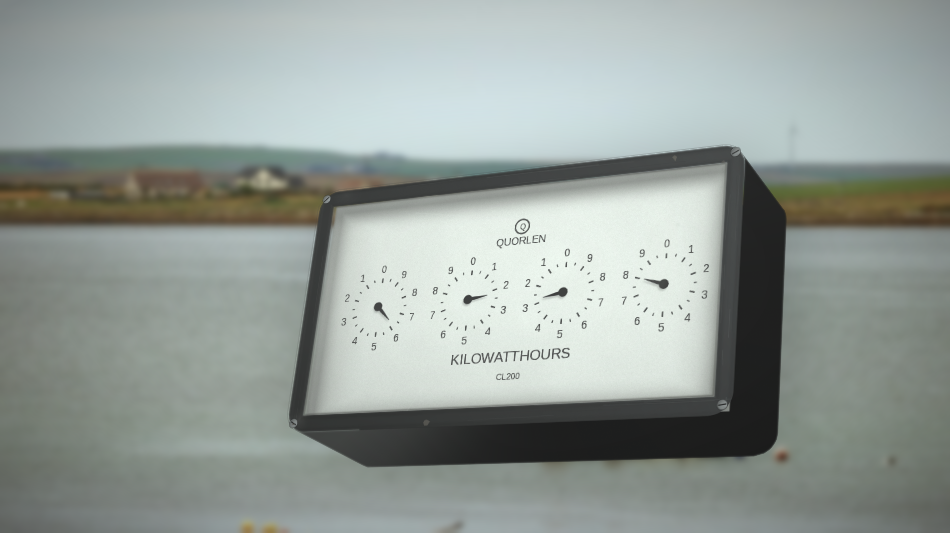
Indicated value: 6228kWh
